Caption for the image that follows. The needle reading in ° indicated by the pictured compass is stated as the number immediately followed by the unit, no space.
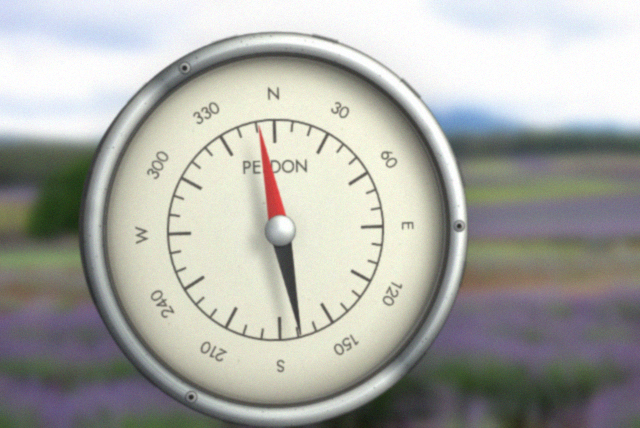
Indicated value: 350°
